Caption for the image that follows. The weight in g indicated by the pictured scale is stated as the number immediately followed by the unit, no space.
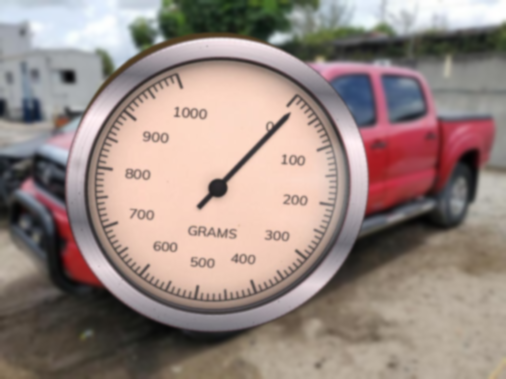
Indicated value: 10g
